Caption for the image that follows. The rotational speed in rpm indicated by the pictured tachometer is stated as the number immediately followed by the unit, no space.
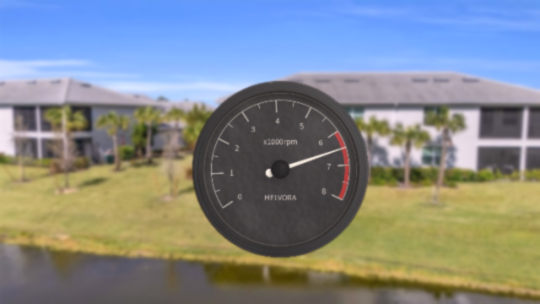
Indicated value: 6500rpm
